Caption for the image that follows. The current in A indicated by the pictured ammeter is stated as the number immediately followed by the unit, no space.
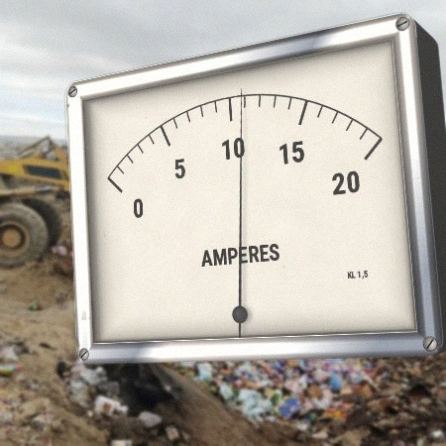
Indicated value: 11A
